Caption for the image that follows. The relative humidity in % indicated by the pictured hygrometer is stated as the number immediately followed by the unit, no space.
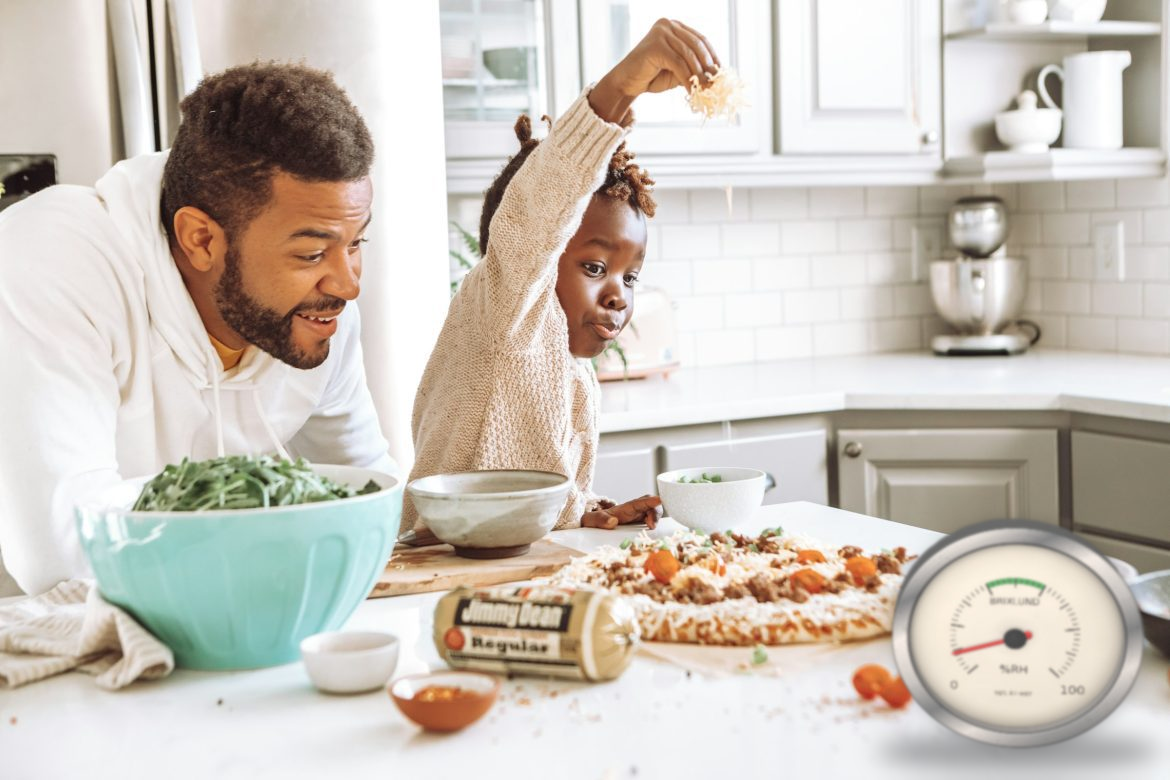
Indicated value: 10%
